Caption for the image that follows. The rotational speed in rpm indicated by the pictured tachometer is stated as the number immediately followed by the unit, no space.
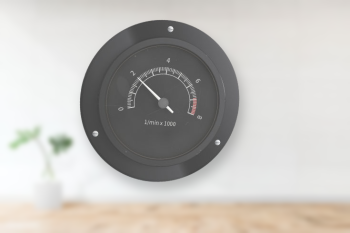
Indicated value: 2000rpm
